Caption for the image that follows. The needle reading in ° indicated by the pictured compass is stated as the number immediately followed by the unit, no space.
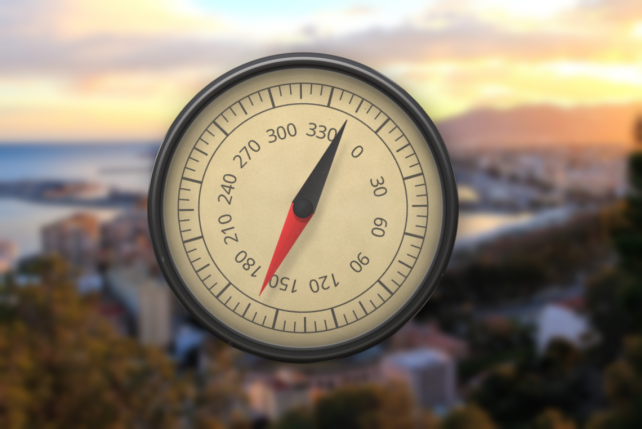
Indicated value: 162.5°
